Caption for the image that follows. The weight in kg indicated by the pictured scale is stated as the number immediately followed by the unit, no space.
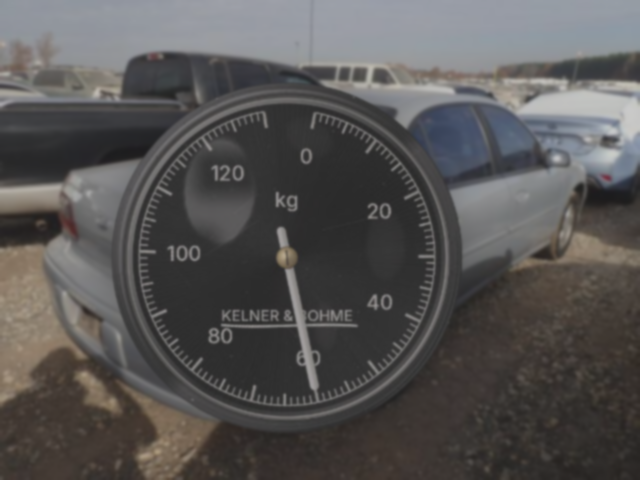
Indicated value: 60kg
